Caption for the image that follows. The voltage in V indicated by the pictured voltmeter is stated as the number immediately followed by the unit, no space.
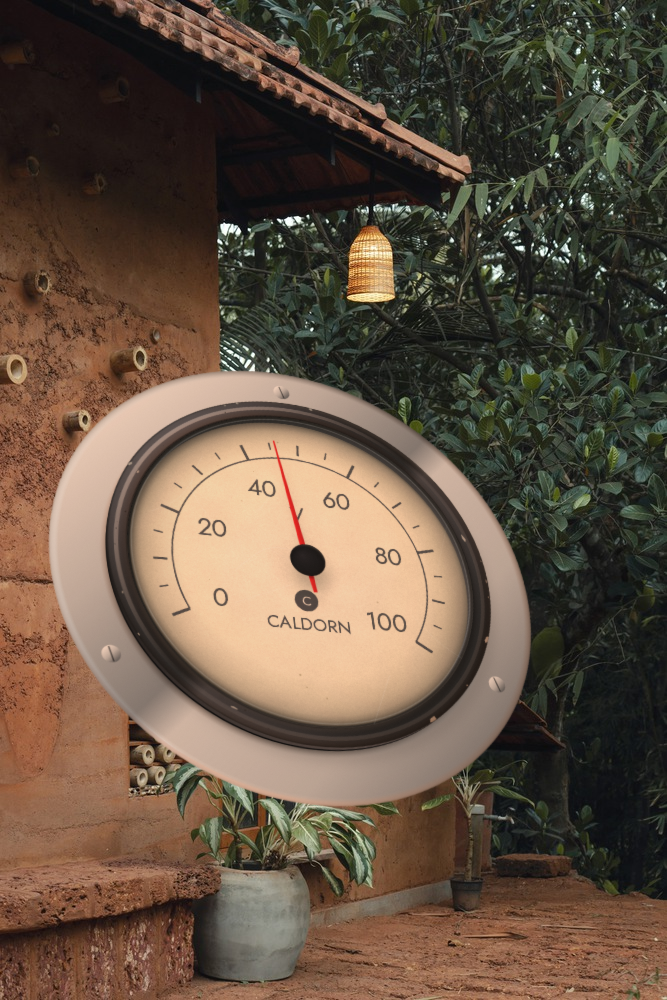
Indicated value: 45V
